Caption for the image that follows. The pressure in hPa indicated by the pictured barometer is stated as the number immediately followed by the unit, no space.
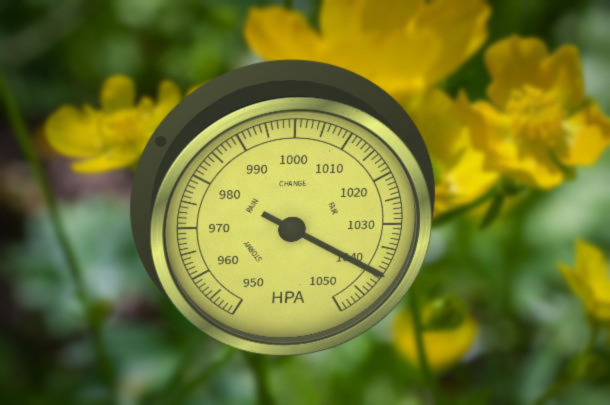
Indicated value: 1040hPa
